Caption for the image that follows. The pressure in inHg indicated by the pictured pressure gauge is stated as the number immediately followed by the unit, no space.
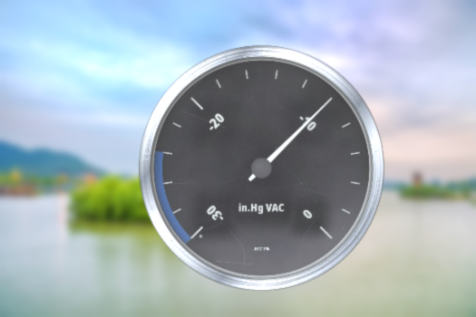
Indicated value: -10inHg
